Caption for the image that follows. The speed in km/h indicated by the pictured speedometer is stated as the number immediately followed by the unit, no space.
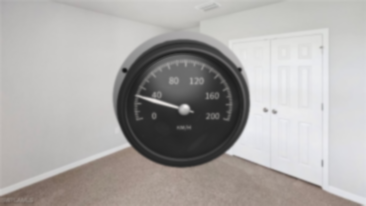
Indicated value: 30km/h
